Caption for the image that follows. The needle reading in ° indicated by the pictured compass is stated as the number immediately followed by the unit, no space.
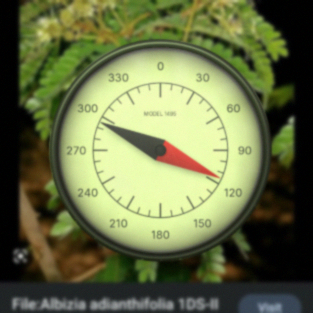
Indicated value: 115°
